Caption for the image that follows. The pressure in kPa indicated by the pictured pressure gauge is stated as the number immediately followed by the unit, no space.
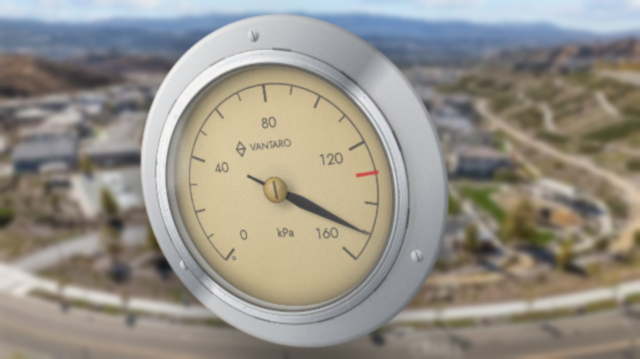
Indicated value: 150kPa
